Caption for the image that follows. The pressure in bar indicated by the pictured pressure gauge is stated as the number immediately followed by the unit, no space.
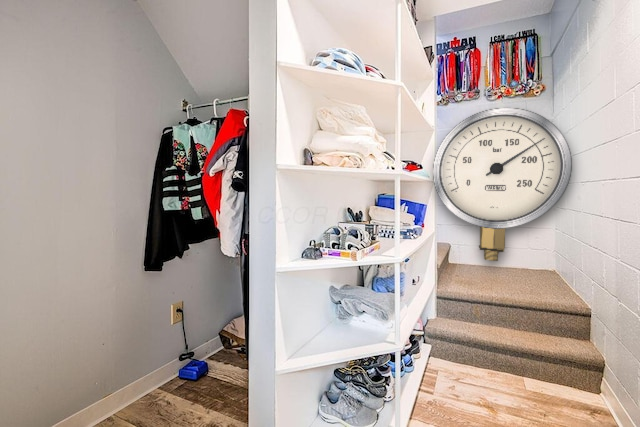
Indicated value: 180bar
